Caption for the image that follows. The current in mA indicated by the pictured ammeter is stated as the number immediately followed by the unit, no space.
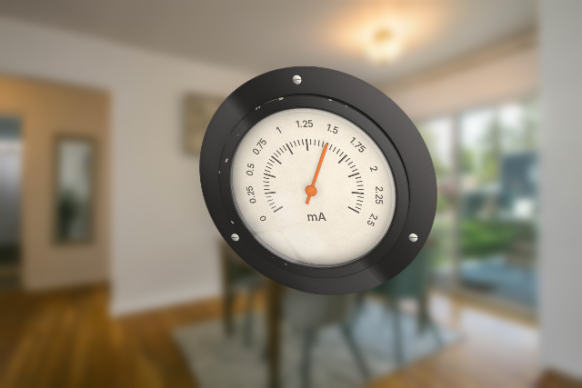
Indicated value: 1.5mA
